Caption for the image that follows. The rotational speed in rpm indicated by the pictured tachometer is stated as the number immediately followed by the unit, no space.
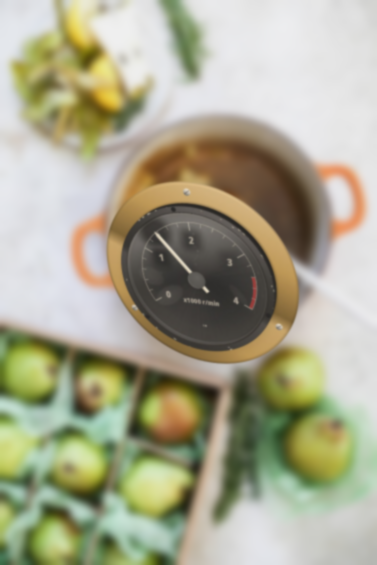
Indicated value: 1400rpm
